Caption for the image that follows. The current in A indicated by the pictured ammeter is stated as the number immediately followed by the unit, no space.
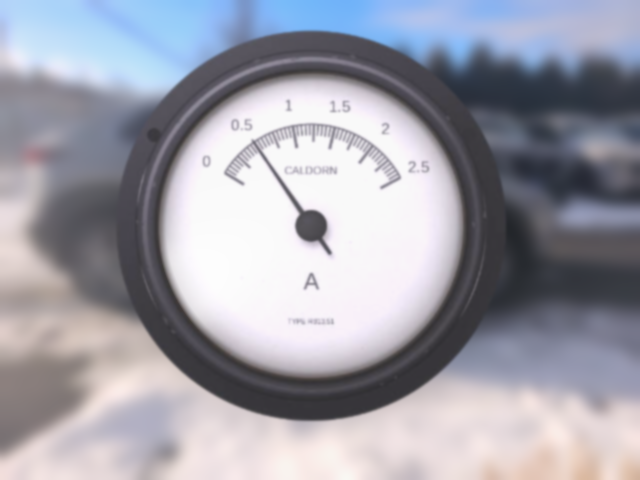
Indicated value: 0.5A
